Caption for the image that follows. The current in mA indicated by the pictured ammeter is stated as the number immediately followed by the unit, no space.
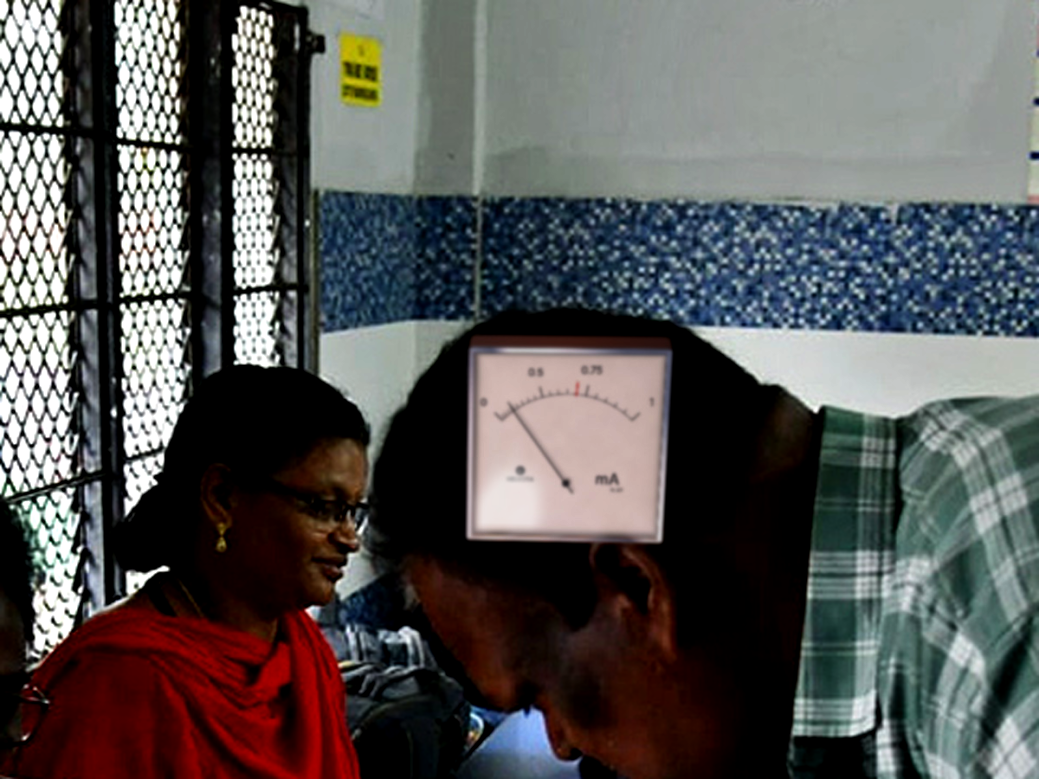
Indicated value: 0.25mA
